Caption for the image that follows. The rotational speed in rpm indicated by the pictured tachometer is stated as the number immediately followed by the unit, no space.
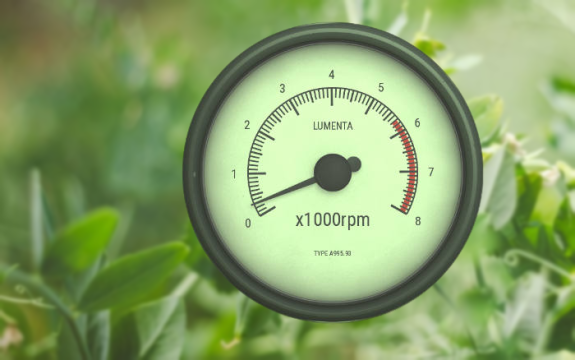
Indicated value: 300rpm
